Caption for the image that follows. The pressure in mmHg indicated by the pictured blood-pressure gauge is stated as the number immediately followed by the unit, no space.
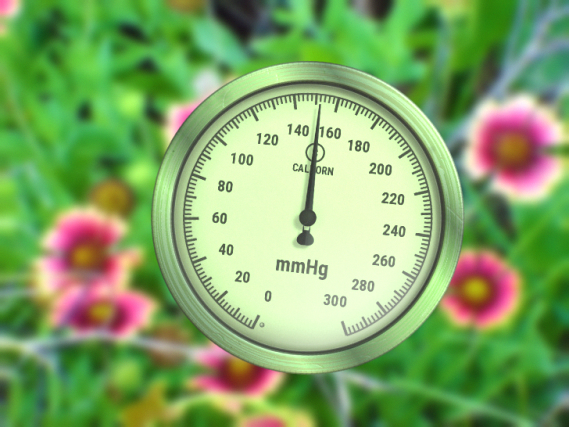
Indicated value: 152mmHg
